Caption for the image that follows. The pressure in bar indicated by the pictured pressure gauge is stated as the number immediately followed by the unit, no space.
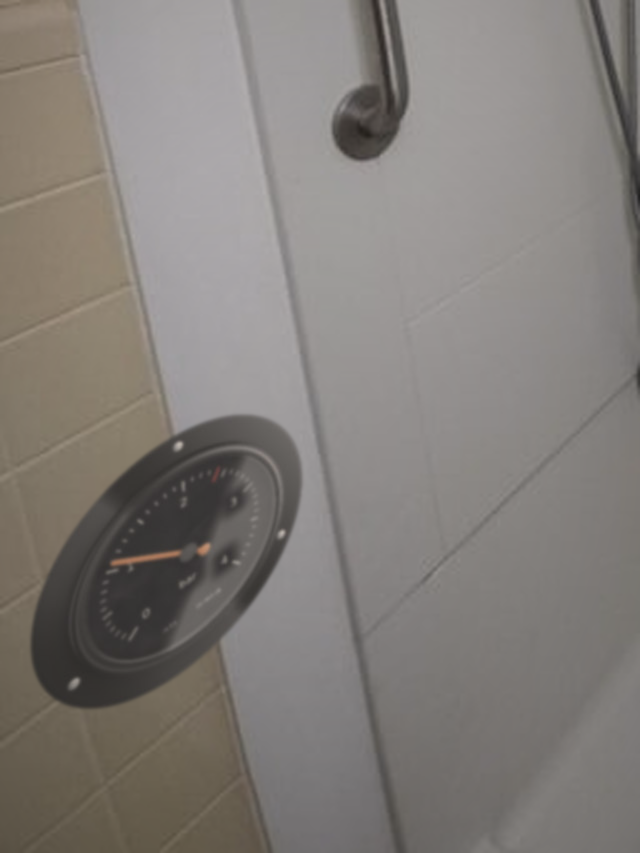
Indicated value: 1.1bar
